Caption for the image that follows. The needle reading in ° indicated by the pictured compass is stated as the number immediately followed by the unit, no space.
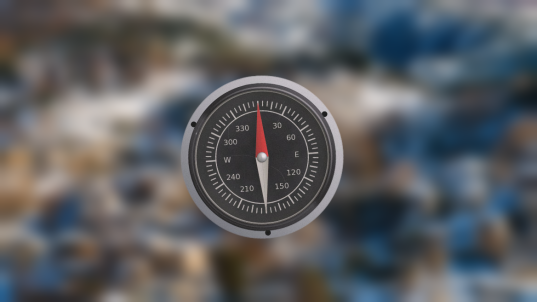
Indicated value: 0°
